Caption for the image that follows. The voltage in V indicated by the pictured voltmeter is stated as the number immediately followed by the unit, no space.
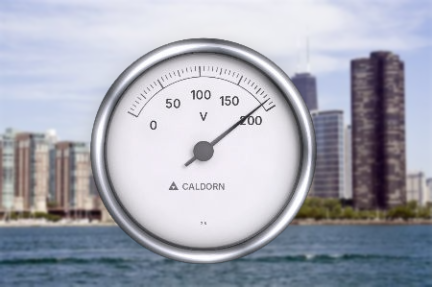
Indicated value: 190V
